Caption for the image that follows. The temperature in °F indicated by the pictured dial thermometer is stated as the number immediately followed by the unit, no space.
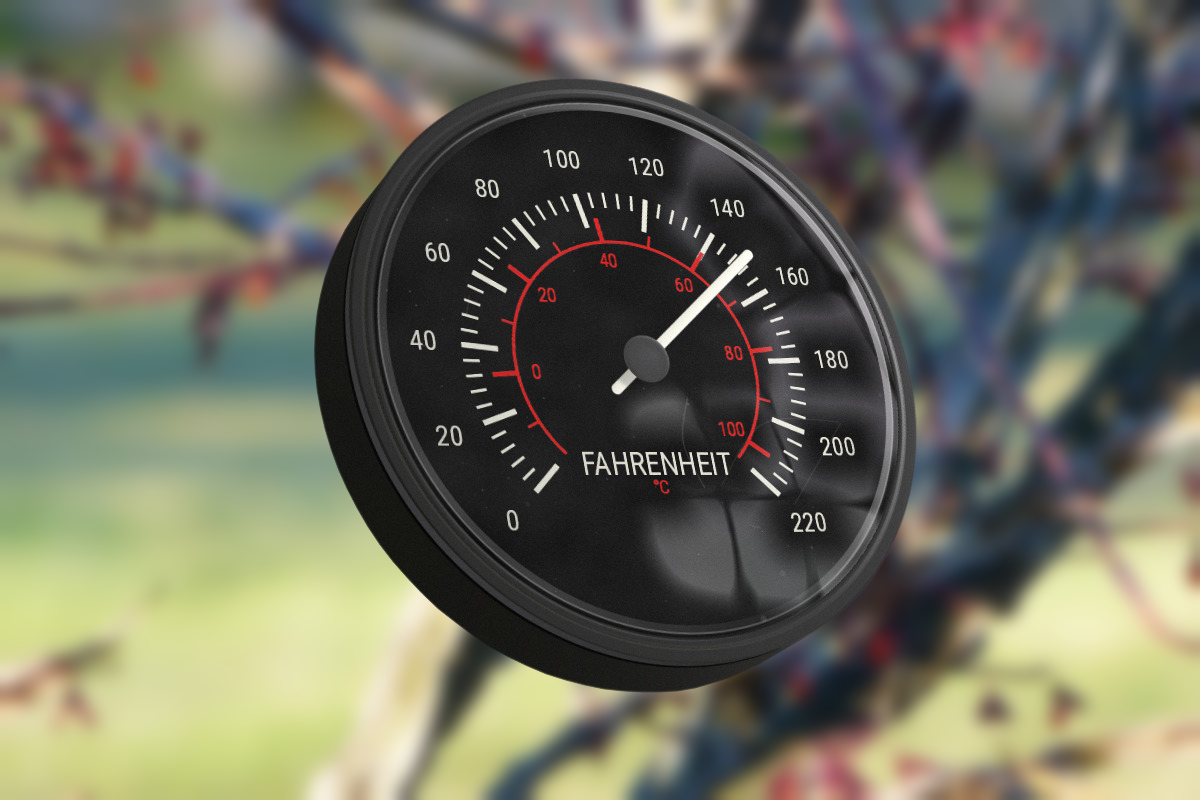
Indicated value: 150°F
